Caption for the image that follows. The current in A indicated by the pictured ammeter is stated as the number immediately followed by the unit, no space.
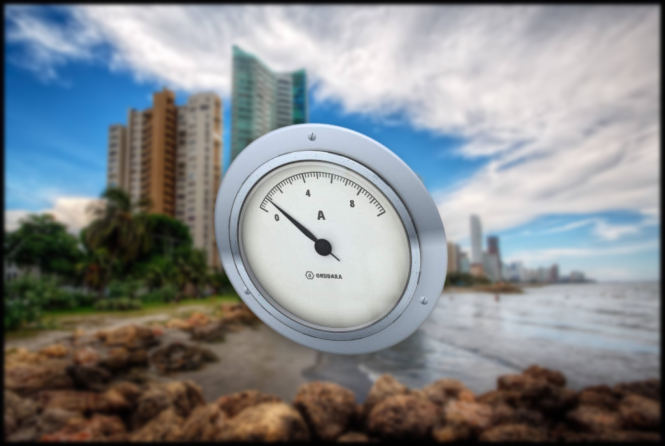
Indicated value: 1A
